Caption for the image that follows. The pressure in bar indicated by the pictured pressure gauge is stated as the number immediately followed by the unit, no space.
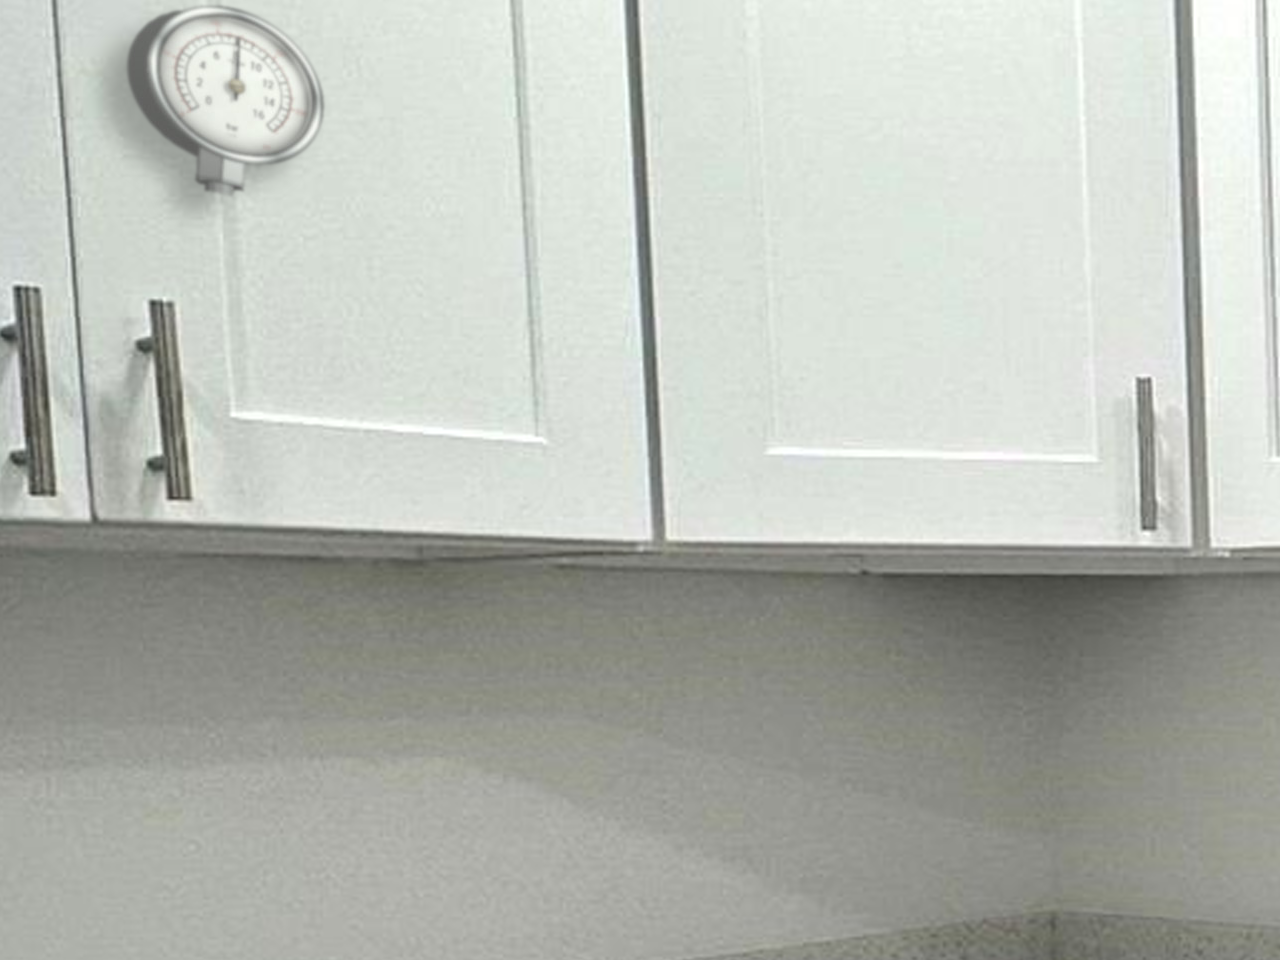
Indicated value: 8bar
